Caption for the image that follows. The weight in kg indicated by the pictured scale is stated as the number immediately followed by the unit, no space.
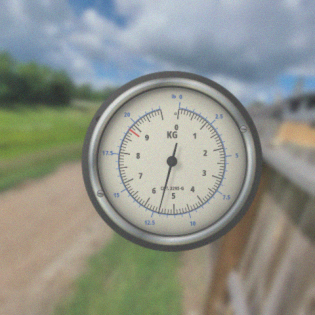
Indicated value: 5.5kg
